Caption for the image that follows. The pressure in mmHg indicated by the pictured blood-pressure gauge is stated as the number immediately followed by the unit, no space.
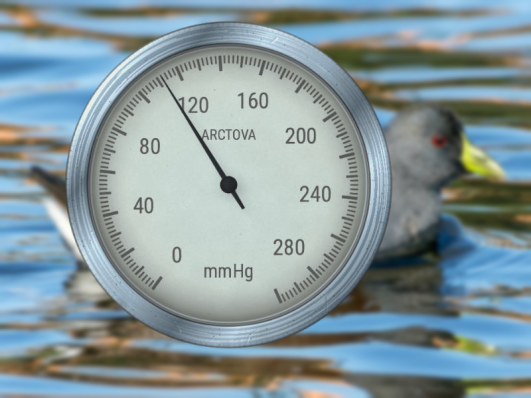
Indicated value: 112mmHg
